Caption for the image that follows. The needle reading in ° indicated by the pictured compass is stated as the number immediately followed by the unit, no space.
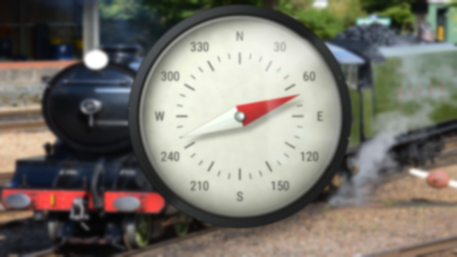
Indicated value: 70°
